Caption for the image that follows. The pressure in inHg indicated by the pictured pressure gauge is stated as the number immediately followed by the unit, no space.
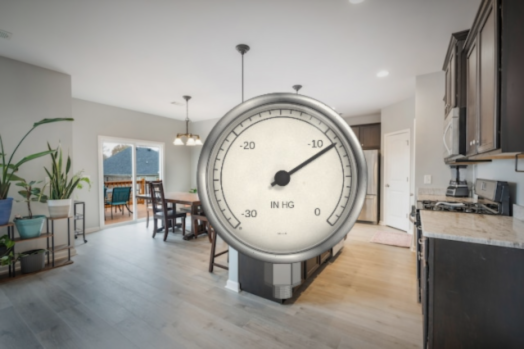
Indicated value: -8.5inHg
